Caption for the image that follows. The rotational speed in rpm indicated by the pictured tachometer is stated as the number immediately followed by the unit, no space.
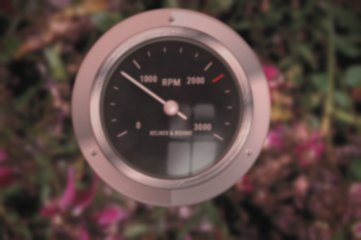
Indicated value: 800rpm
